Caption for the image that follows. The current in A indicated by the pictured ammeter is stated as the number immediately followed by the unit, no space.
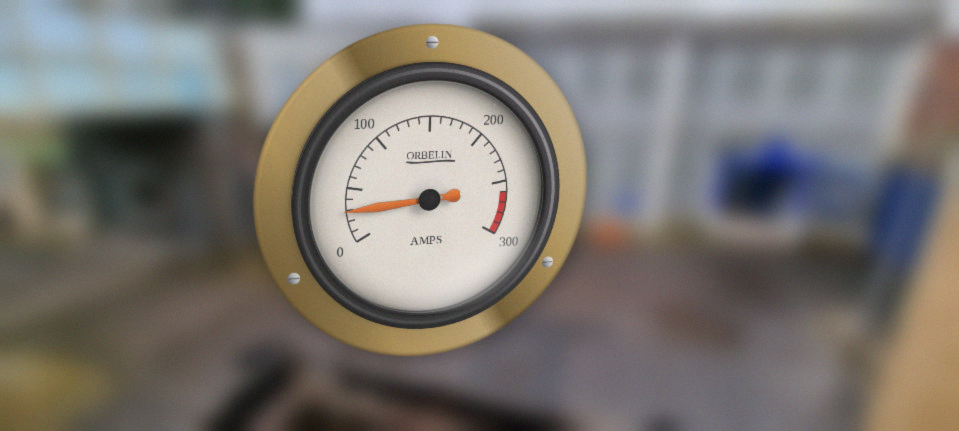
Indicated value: 30A
